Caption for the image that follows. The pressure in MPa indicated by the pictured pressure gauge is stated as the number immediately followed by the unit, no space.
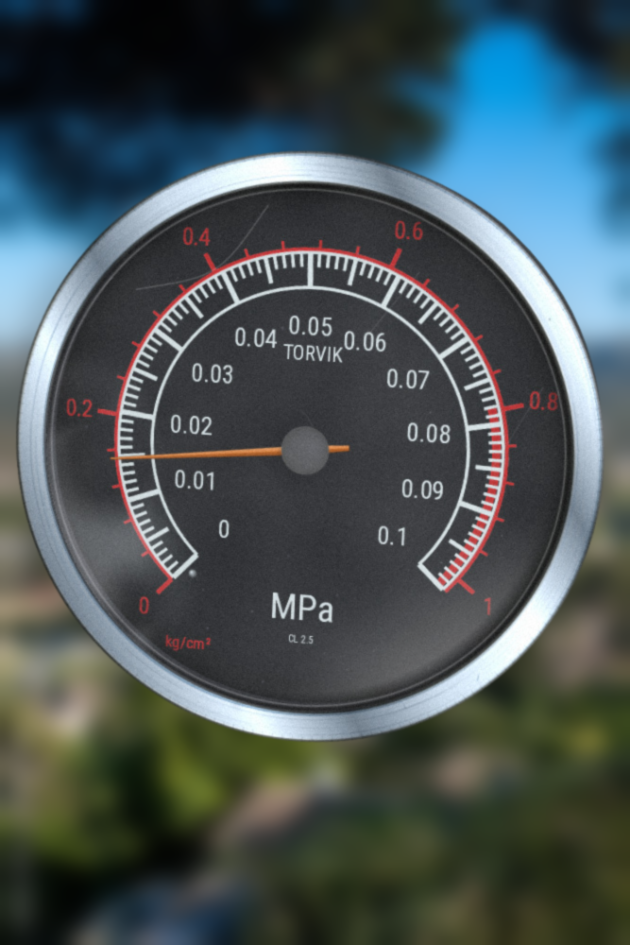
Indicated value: 0.015MPa
